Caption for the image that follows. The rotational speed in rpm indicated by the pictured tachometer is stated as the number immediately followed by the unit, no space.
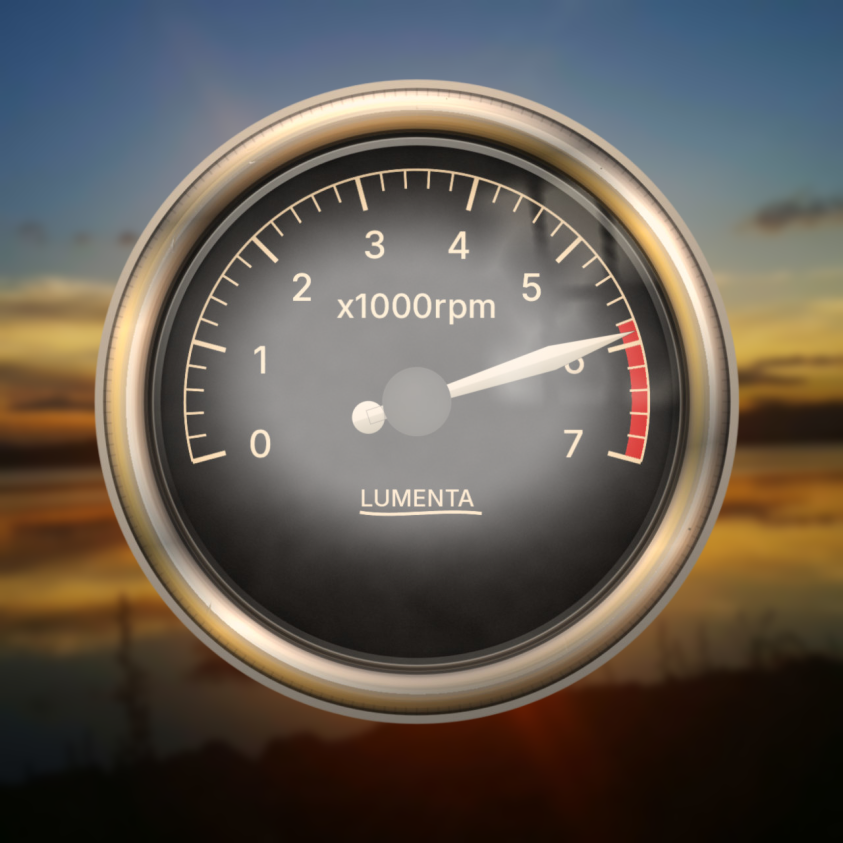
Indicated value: 5900rpm
